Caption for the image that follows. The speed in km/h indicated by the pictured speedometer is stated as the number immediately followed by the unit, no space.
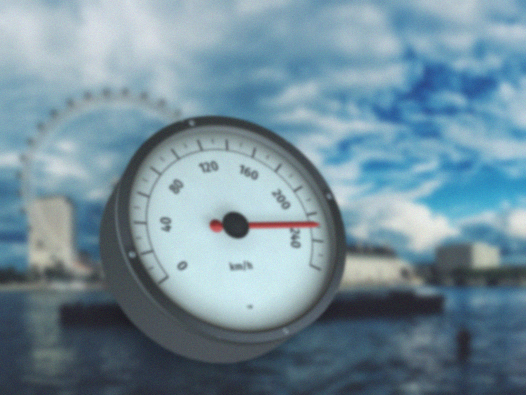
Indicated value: 230km/h
